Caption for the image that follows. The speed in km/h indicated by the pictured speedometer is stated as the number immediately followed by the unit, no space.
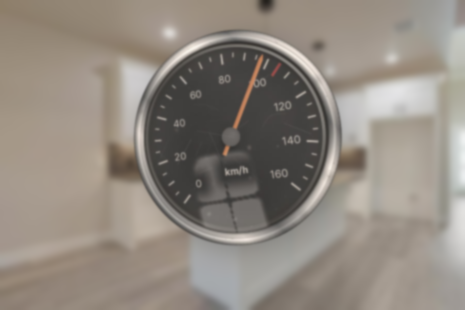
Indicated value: 97.5km/h
